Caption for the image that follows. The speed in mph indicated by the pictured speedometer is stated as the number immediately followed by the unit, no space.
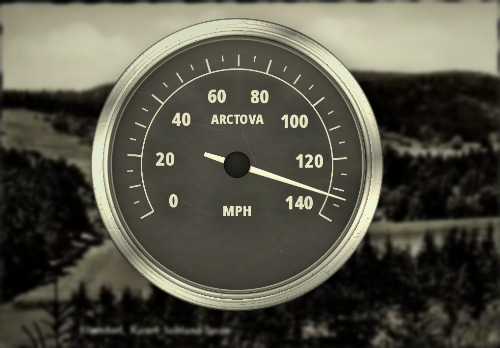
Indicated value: 132.5mph
